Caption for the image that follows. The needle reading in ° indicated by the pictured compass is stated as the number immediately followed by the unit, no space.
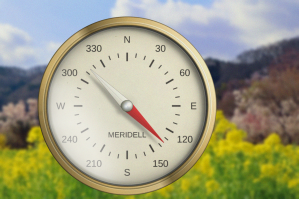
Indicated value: 135°
